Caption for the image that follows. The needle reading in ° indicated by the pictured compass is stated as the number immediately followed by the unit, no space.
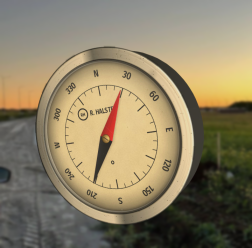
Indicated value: 30°
